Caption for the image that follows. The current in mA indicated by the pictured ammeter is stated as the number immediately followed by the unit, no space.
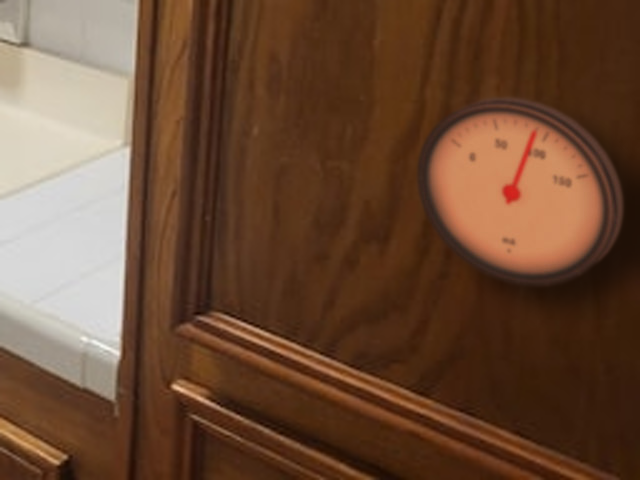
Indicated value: 90mA
